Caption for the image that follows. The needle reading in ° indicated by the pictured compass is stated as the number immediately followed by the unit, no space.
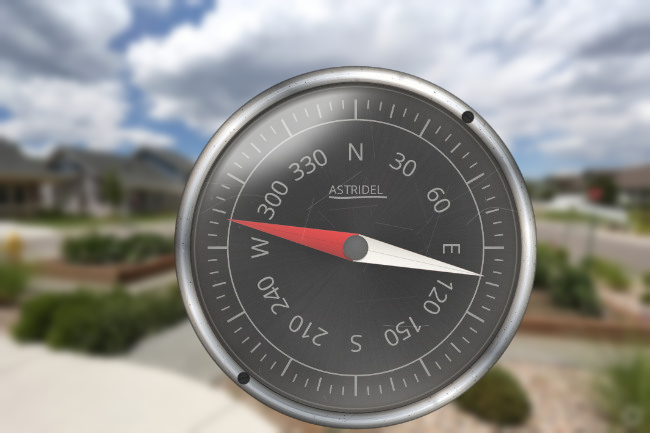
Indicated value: 282.5°
